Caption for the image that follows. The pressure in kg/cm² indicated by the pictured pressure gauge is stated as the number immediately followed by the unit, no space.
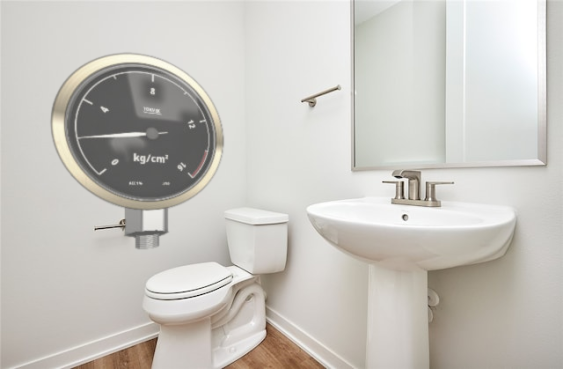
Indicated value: 2kg/cm²
